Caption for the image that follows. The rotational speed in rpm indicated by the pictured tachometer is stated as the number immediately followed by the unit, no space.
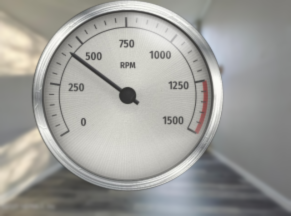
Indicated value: 425rpm
